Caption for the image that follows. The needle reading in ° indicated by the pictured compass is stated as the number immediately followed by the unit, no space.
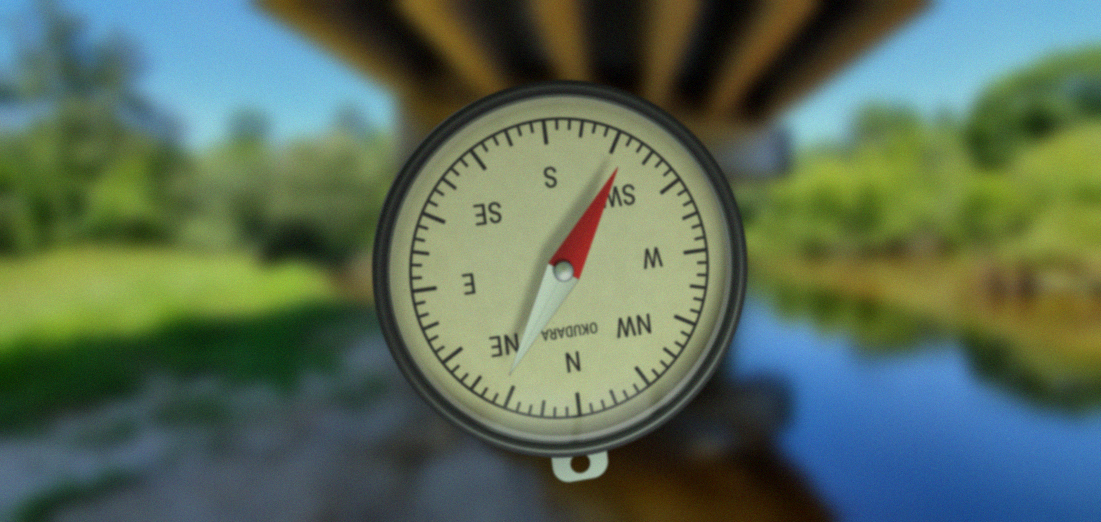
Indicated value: 215°
